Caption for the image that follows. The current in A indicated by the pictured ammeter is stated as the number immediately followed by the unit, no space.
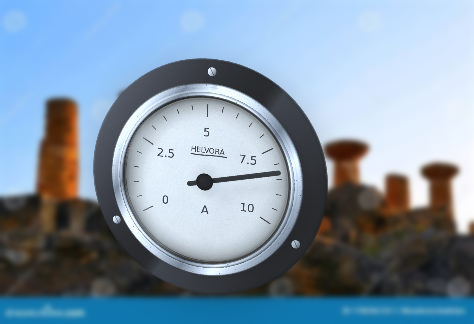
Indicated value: 8.25A
